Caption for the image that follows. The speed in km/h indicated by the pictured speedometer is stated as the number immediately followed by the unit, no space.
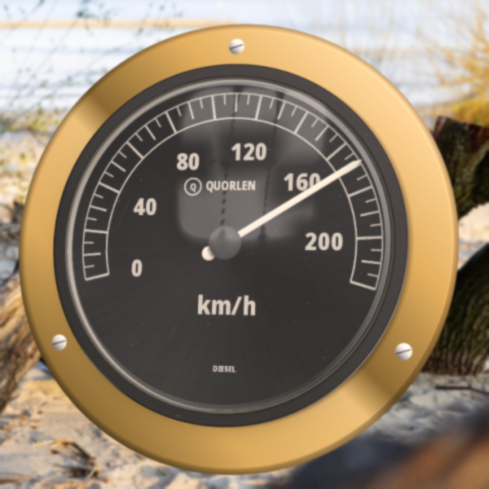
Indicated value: 170km/h
